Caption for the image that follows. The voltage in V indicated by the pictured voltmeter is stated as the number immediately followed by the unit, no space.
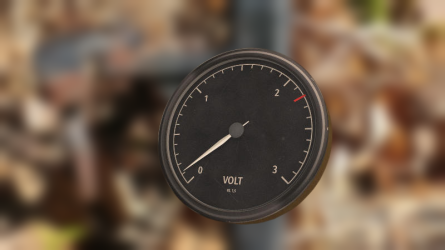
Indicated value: 0.1V
